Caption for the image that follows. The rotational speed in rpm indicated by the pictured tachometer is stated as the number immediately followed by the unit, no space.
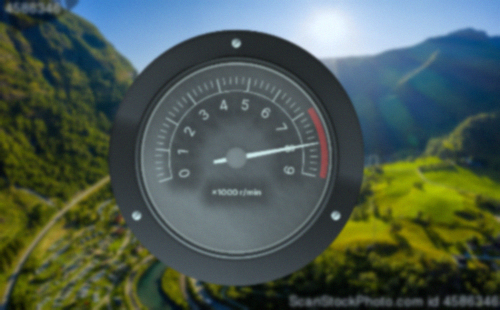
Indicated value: 8000rpm
